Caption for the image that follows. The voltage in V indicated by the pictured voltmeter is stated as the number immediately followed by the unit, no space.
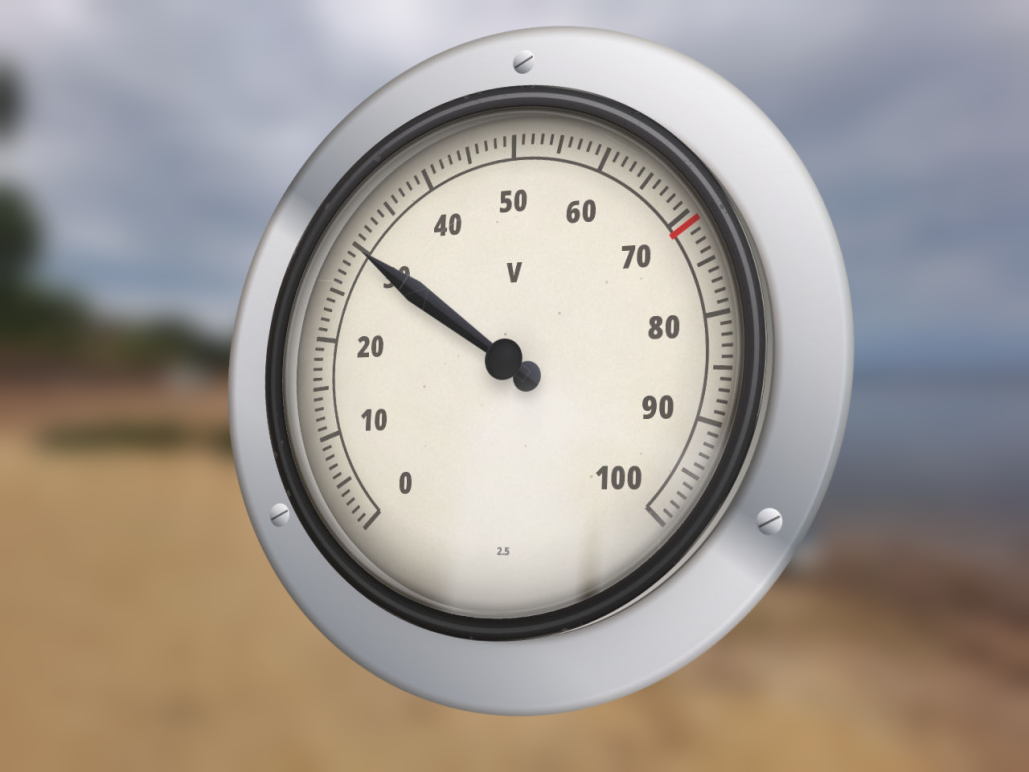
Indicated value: 30V
